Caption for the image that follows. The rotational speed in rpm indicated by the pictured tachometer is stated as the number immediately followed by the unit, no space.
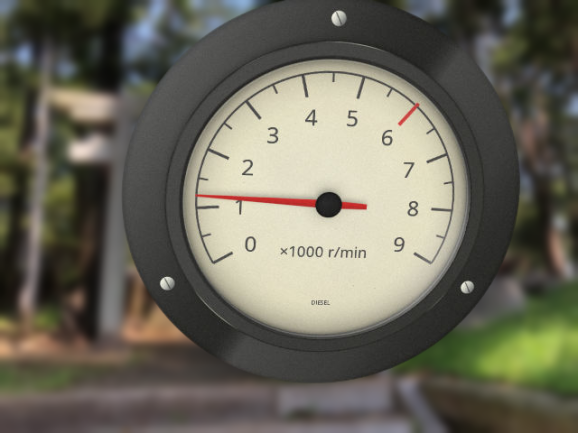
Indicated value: 1250rpm
